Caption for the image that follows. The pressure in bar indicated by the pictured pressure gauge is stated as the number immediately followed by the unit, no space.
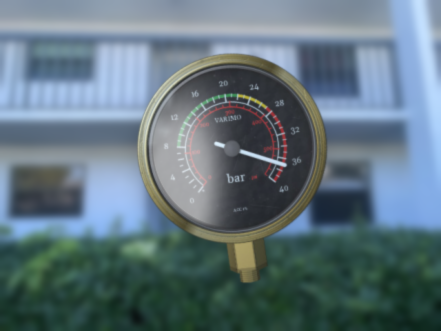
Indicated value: 37bar
